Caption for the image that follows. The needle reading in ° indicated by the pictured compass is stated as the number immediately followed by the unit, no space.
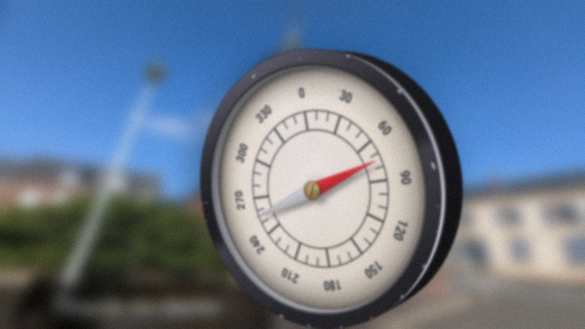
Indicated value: 75°
